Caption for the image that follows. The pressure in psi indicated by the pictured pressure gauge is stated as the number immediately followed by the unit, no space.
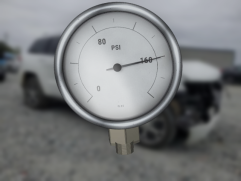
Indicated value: 160psi
